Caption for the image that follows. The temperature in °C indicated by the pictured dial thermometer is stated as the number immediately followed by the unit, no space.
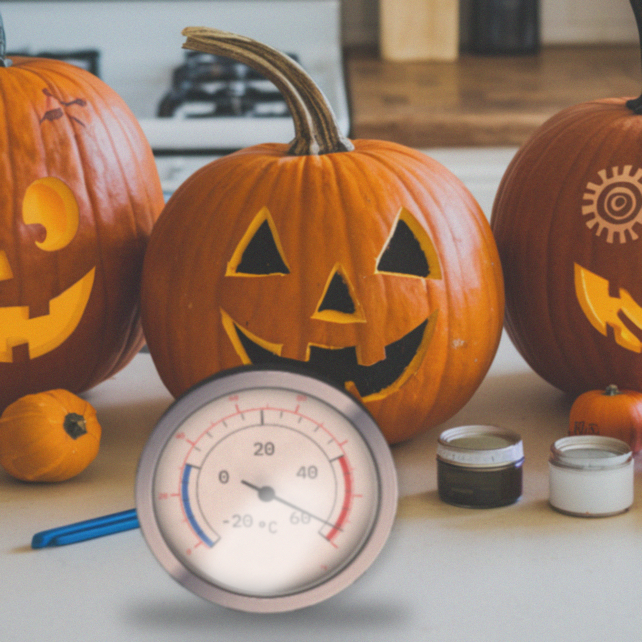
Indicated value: 56°C
